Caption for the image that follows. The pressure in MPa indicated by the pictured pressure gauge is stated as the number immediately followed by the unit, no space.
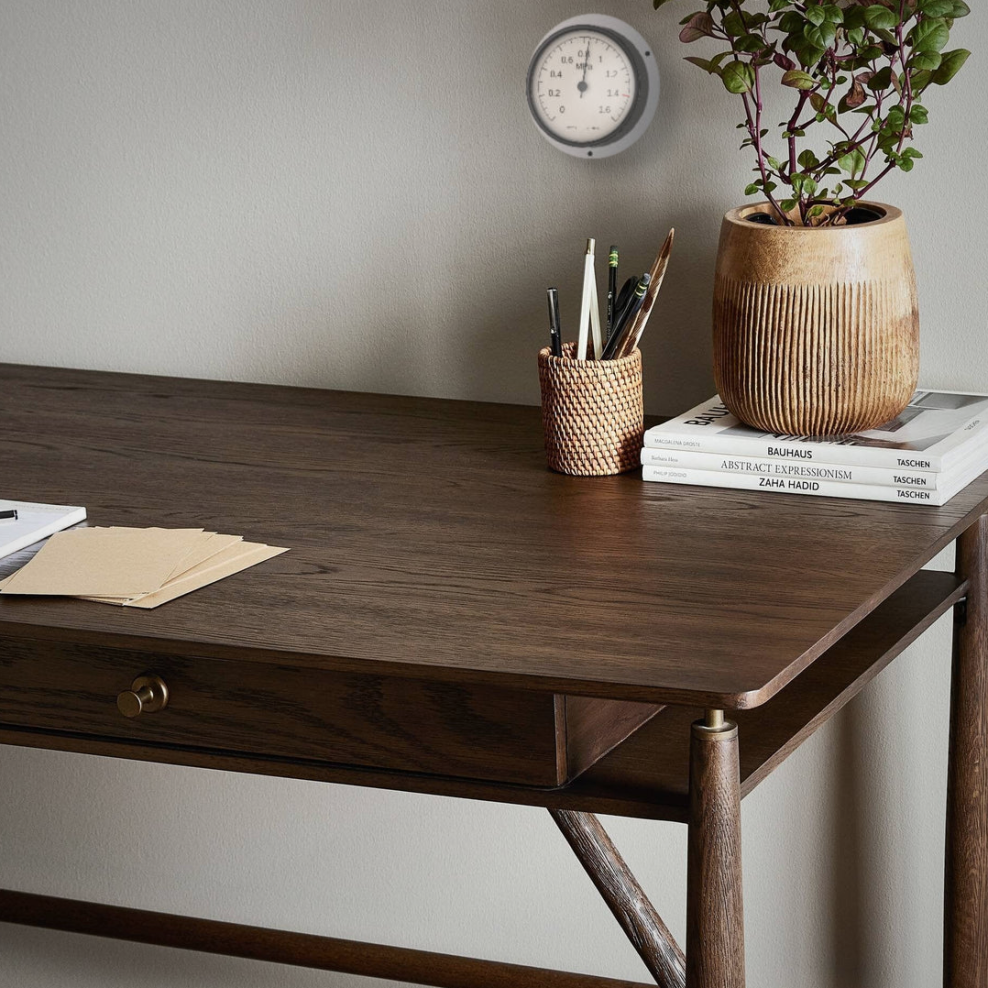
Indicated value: 0.85MPa
